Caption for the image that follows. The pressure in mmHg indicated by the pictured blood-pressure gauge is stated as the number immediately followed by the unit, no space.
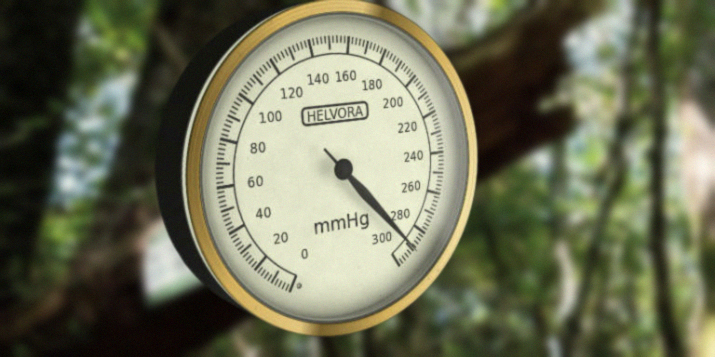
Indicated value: 290mmHg
